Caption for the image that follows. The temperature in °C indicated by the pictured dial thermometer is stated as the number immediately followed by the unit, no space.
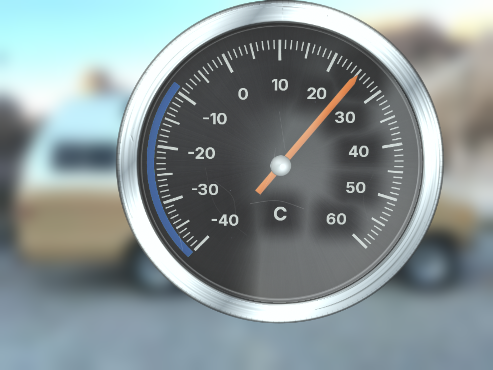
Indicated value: 25°C
